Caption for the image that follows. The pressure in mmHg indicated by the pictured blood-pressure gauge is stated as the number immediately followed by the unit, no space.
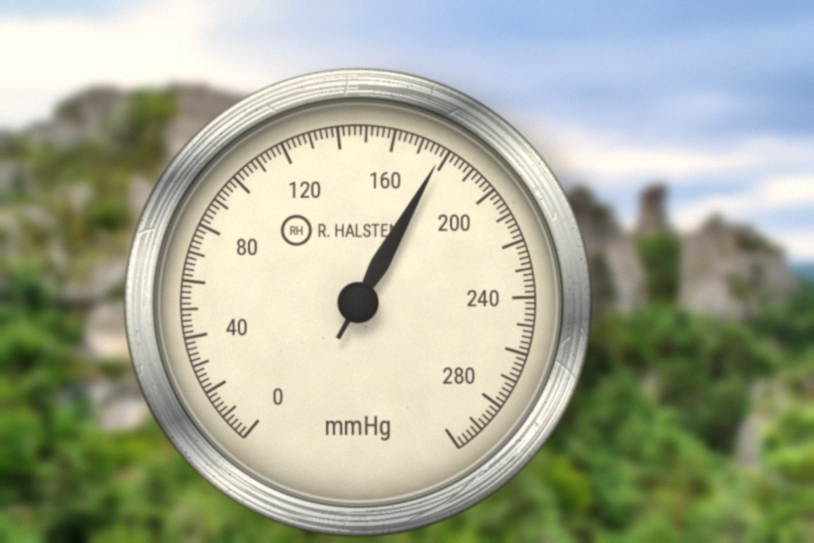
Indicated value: 178mmHg
